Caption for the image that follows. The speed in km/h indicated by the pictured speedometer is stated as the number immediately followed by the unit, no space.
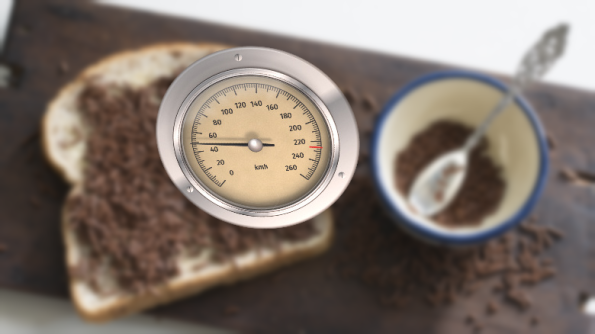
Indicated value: 50km/h
